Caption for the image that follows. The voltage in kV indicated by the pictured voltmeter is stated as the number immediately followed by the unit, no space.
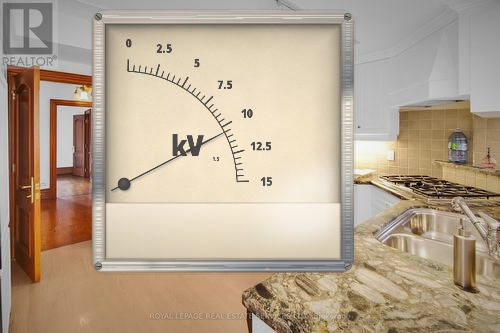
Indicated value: 10.5kV
